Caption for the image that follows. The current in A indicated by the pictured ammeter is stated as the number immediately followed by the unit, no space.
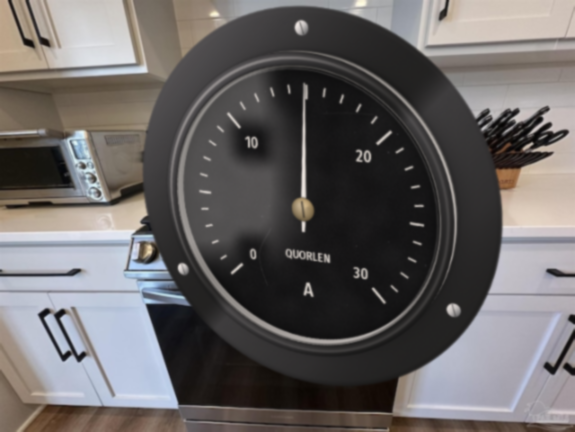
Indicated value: 15A
